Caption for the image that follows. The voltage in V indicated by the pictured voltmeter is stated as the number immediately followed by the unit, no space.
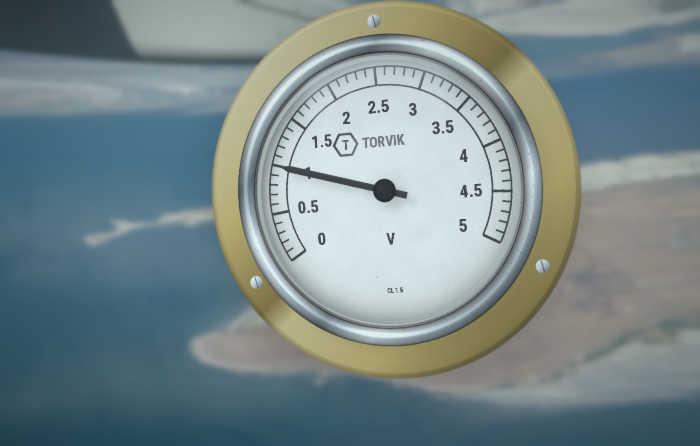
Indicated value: 1V
